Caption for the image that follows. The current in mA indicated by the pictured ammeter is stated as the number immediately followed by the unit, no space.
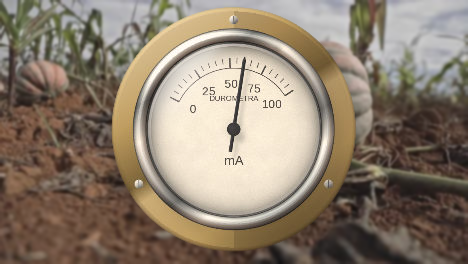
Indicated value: 60mA
